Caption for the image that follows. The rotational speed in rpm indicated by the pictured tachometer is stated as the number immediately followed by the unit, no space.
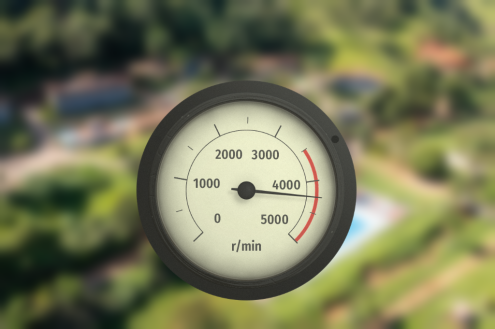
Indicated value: 4250rpm
